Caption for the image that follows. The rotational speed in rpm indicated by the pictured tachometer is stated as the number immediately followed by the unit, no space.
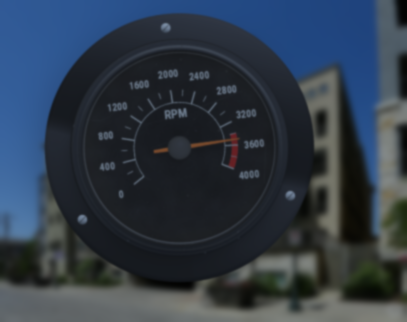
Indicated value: 3500rpm
